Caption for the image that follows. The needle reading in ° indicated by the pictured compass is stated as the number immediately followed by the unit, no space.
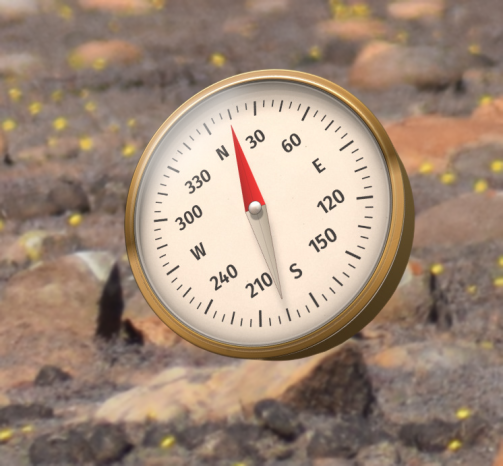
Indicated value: 15°
